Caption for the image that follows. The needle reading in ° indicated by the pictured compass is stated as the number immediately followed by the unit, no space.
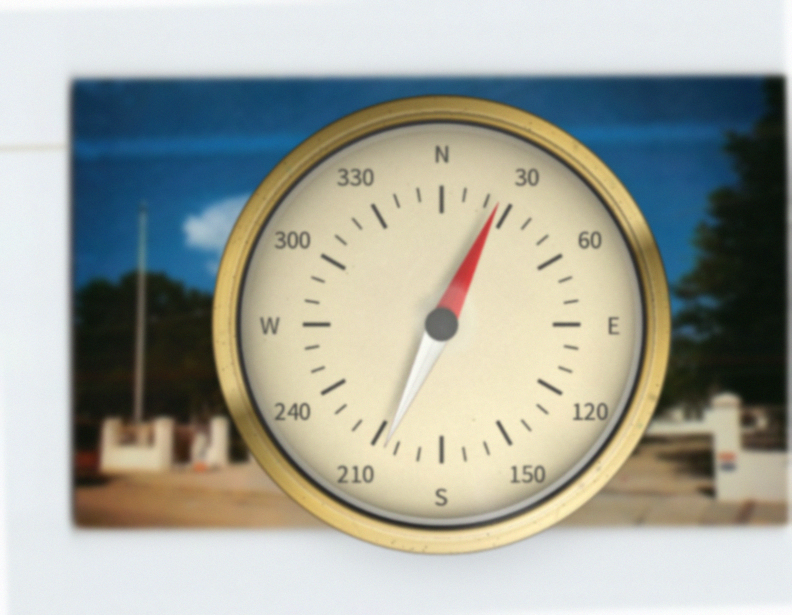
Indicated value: 25°
